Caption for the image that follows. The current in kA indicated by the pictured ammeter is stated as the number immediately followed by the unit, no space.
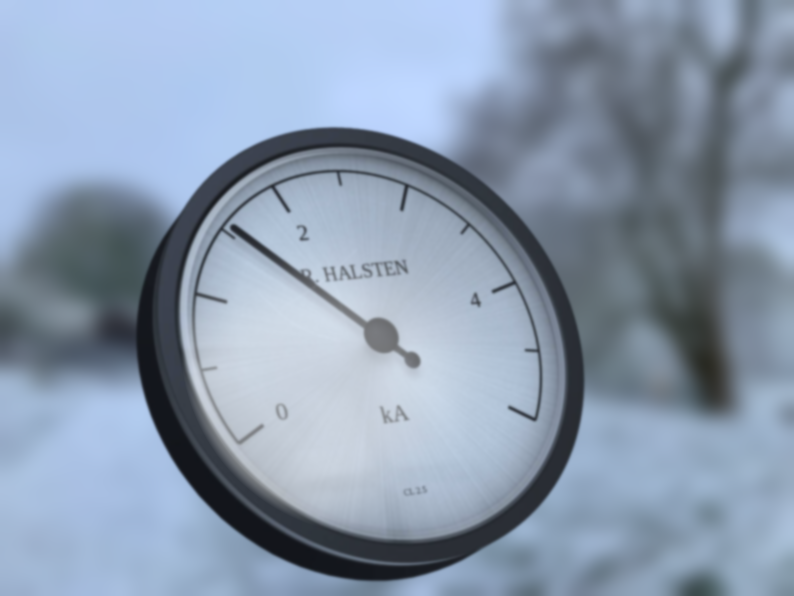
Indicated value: 1.5kA
